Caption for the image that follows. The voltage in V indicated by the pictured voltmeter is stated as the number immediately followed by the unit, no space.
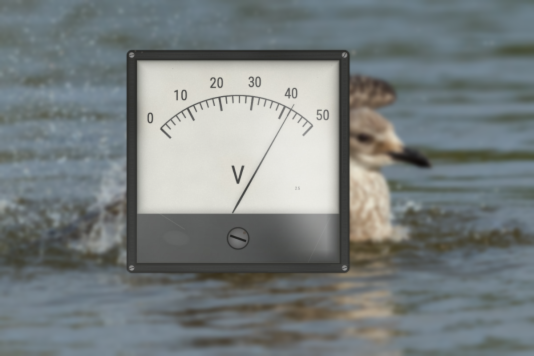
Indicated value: 42V
